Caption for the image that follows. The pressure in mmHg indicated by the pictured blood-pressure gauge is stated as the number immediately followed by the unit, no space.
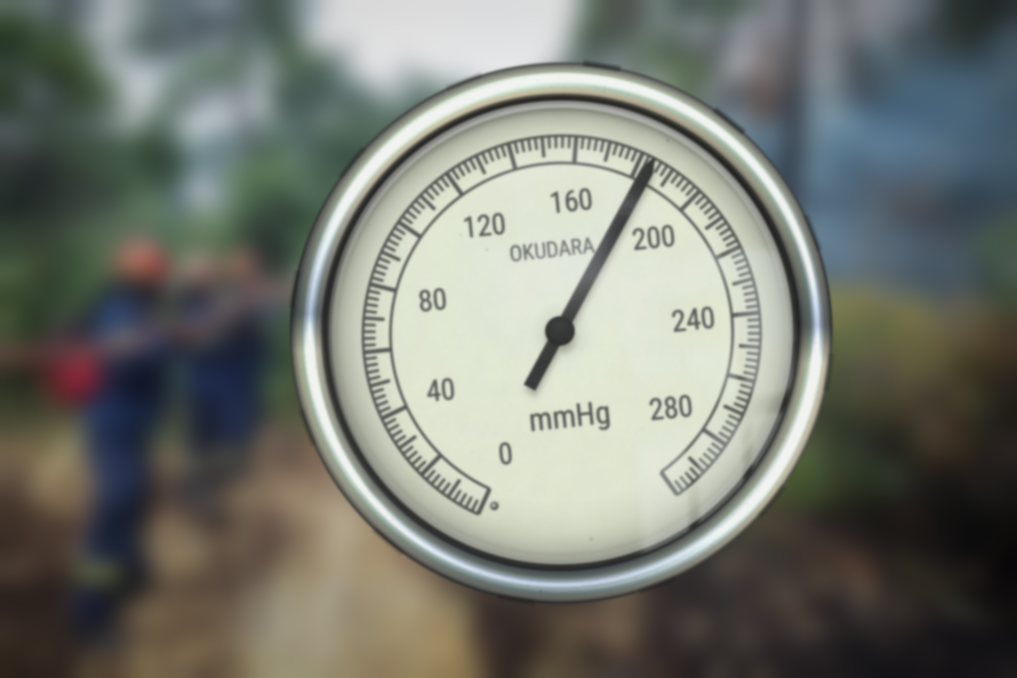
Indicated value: 184mmHg
